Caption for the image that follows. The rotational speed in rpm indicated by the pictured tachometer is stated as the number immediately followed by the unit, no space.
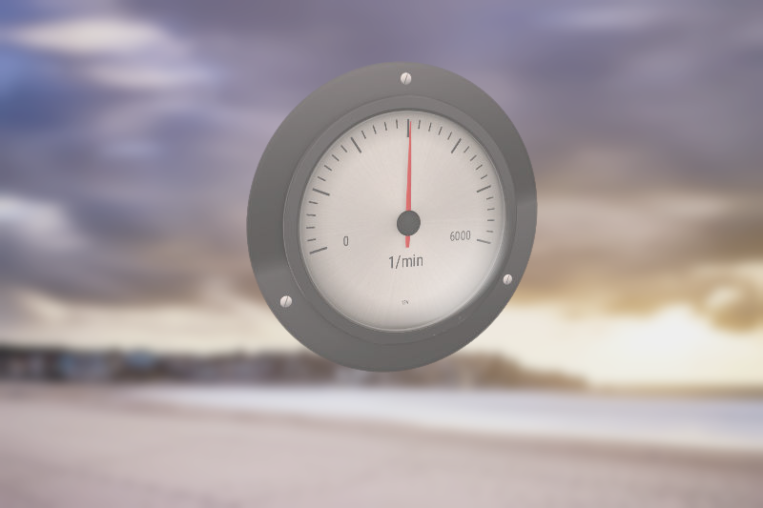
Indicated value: 3000rpm
